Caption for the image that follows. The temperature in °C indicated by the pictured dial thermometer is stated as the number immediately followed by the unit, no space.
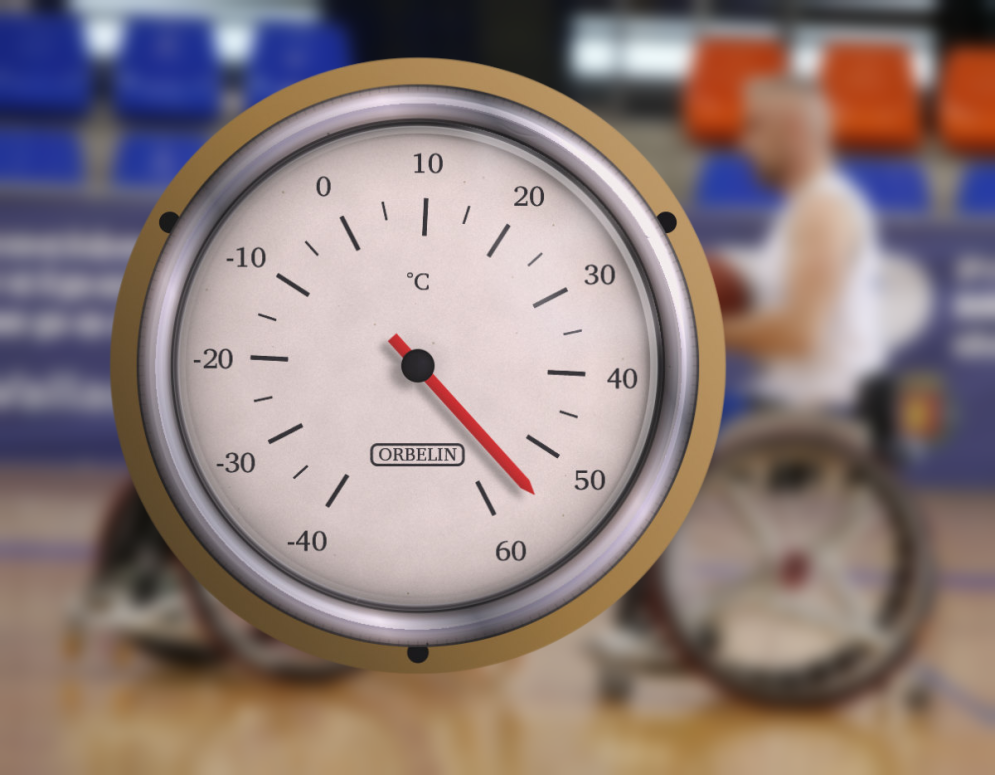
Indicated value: 55°C
